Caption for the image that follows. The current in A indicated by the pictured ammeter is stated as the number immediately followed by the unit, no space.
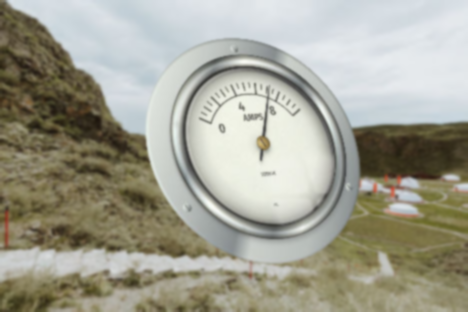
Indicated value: 7A
